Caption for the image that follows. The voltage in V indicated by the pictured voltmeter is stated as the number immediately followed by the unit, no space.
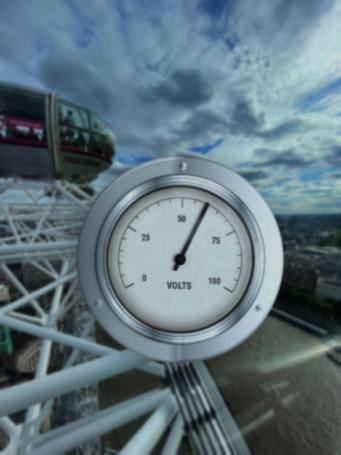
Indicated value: 60V
